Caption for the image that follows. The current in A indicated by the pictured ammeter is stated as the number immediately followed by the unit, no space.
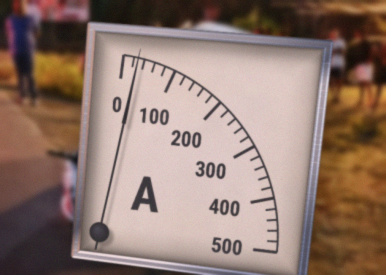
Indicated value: 30A
